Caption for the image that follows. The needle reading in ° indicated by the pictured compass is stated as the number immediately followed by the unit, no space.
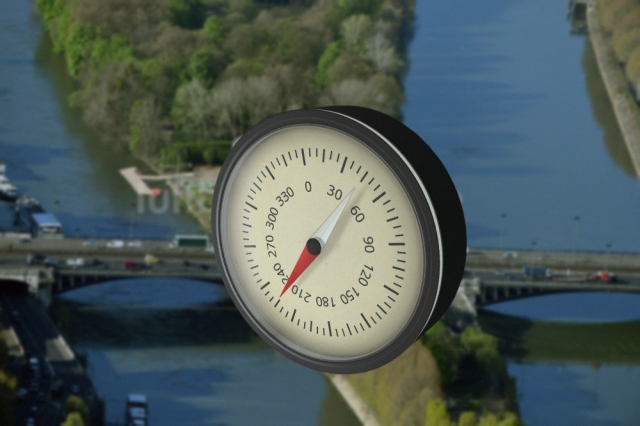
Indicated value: 225°
